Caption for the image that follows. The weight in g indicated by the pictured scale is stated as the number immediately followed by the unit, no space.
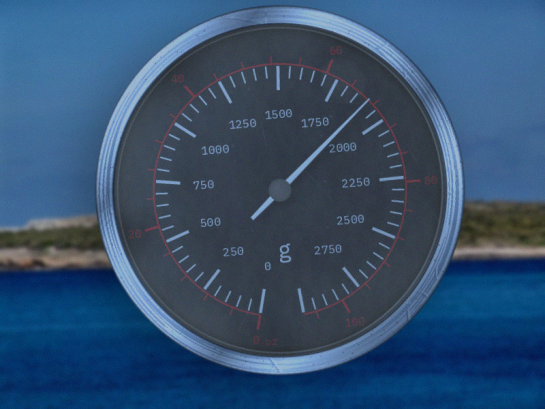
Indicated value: 1900g
